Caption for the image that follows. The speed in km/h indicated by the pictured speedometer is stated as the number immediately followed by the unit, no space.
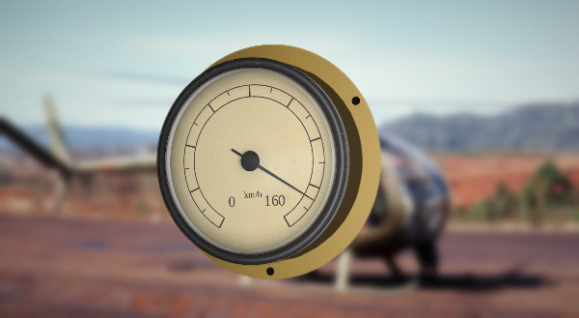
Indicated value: 145km/h
